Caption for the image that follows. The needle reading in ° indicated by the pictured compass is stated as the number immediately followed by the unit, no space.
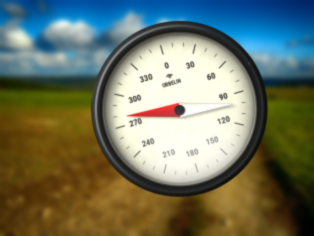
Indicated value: 280°
